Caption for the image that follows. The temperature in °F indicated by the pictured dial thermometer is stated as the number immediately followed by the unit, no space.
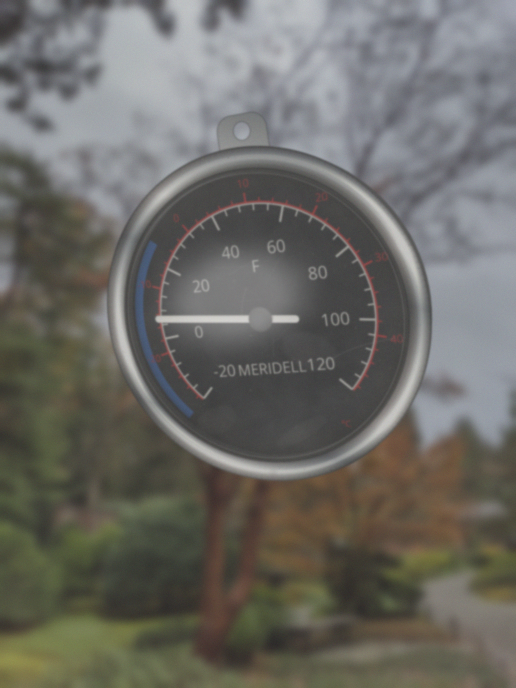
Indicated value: 6°F
